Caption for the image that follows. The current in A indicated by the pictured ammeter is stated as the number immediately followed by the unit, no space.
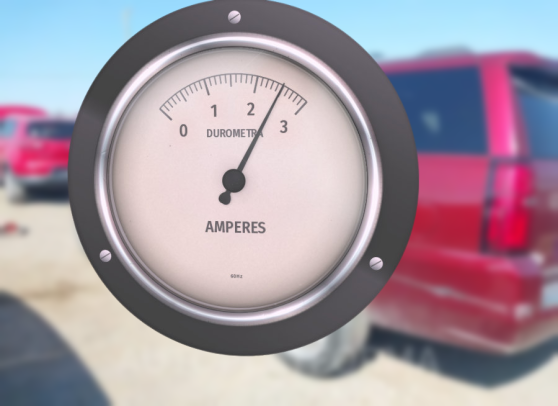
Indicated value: 2.5A
